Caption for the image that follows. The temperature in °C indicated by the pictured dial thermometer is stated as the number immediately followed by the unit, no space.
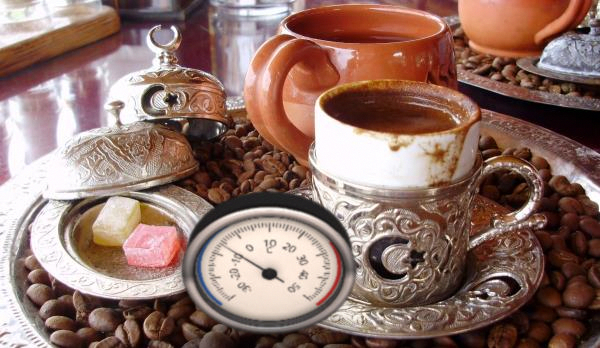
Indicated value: -5°C
